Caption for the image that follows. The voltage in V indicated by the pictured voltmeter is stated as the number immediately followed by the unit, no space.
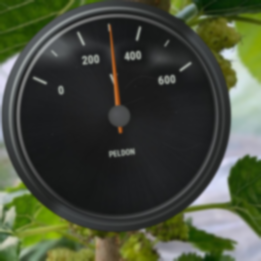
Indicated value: 300V
